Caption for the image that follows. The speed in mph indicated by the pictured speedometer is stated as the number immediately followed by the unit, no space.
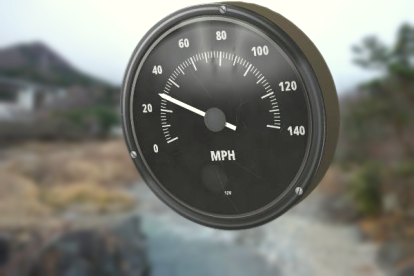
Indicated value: 30mph
